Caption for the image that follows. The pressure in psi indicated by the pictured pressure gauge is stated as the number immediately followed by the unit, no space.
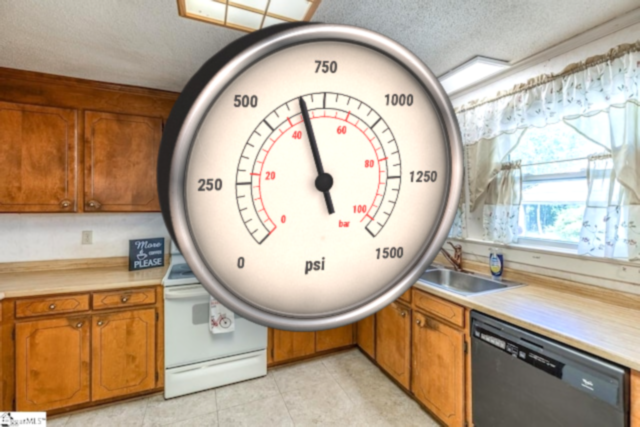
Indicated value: 650psi
